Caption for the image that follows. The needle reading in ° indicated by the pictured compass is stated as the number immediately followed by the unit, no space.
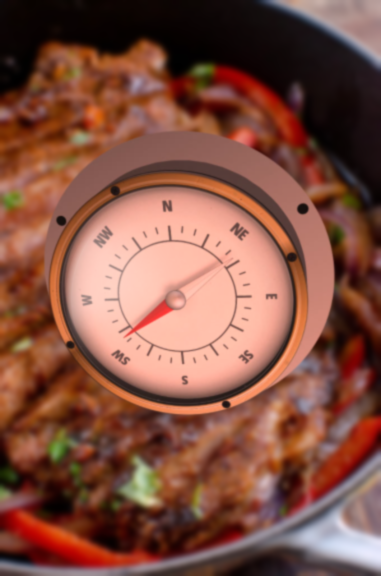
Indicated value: 235°
